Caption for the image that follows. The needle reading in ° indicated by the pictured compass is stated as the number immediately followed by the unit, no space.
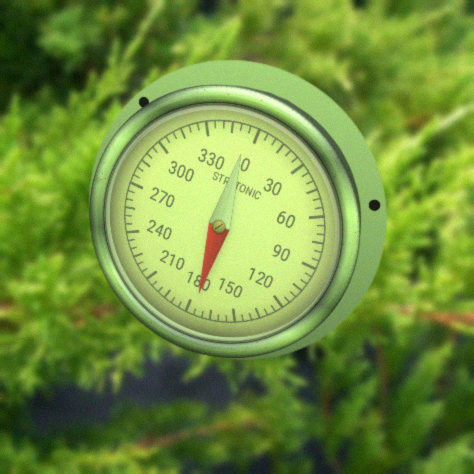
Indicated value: 175°
